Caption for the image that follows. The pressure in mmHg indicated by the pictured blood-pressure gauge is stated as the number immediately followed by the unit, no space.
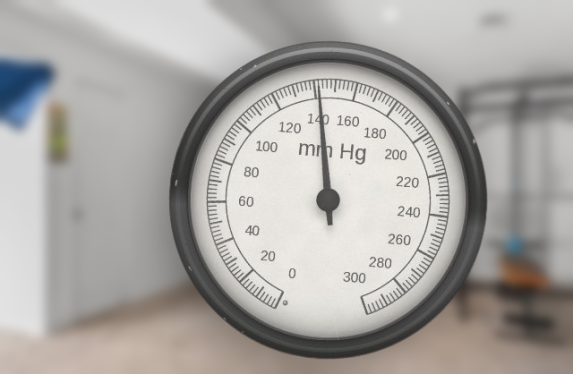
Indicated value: 142mmHg
